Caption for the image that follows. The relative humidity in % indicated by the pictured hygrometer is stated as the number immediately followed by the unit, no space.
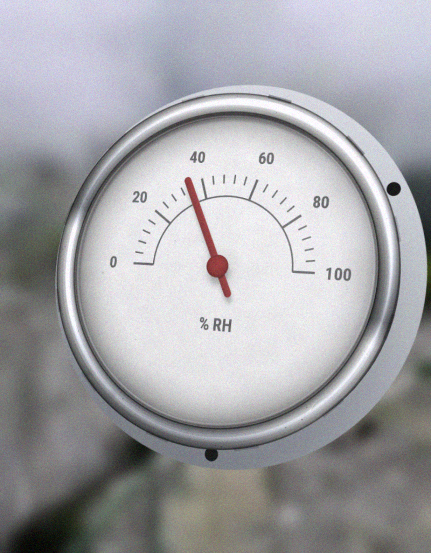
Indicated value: 36%
